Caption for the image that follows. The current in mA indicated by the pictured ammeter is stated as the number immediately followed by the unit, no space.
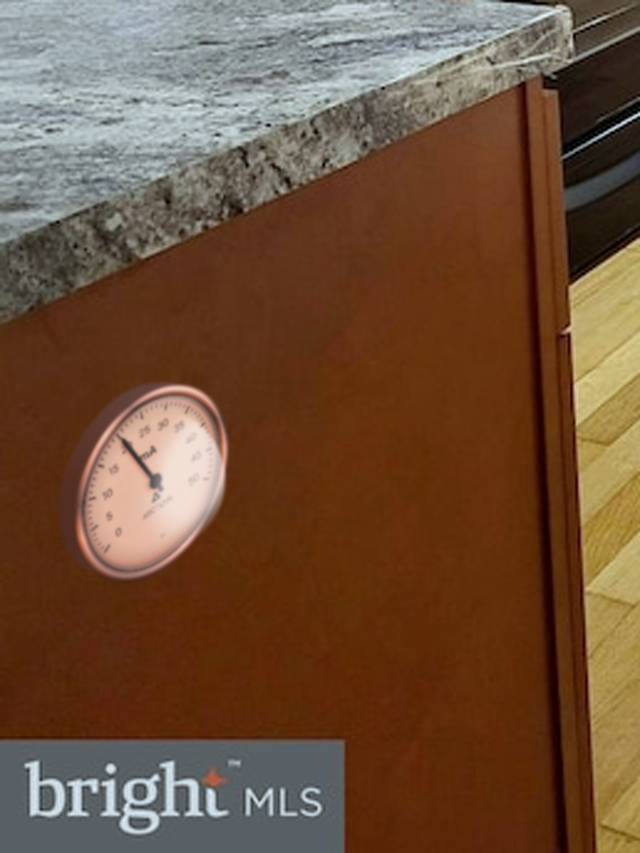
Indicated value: 20mA
